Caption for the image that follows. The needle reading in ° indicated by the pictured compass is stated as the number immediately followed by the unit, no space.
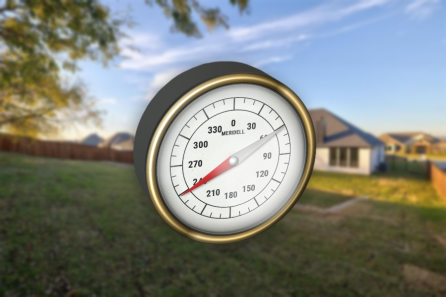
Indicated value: 240°
